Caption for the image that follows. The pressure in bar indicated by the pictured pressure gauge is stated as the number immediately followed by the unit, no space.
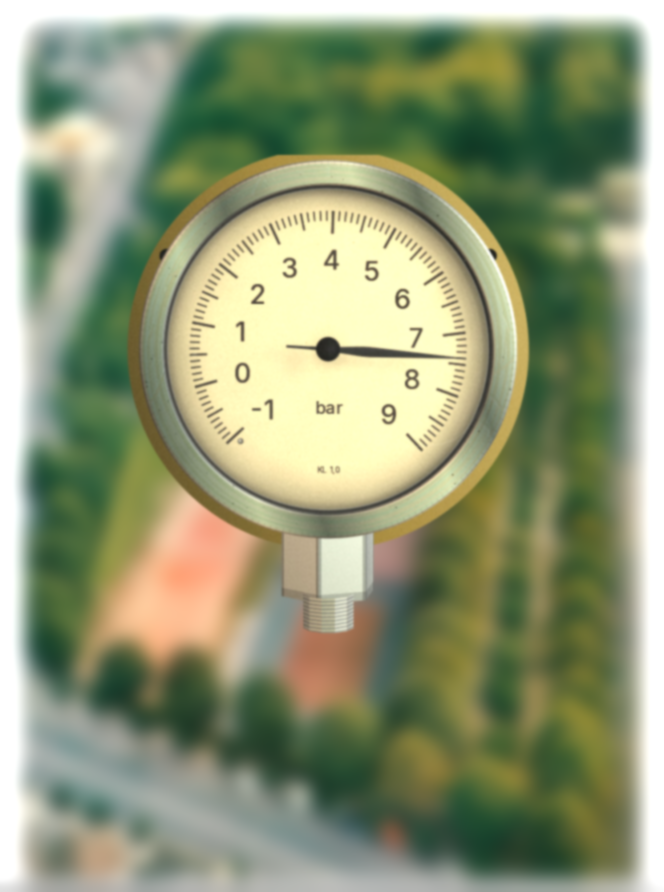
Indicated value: 7.4bar
